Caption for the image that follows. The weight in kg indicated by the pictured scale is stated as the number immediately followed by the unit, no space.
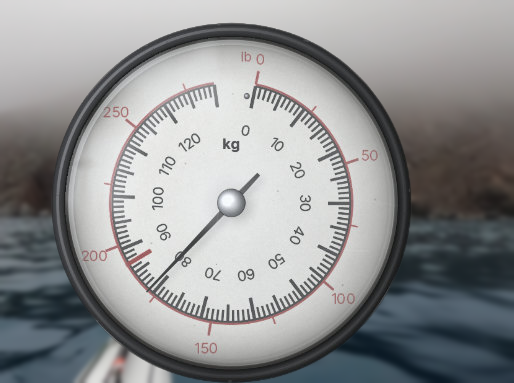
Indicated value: 81kg
